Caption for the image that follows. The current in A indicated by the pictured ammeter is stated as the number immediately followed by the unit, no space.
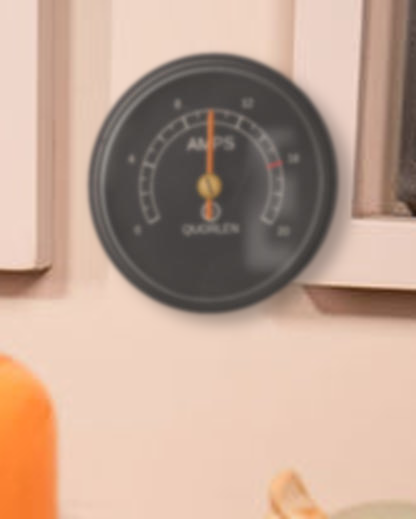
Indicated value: 10A
